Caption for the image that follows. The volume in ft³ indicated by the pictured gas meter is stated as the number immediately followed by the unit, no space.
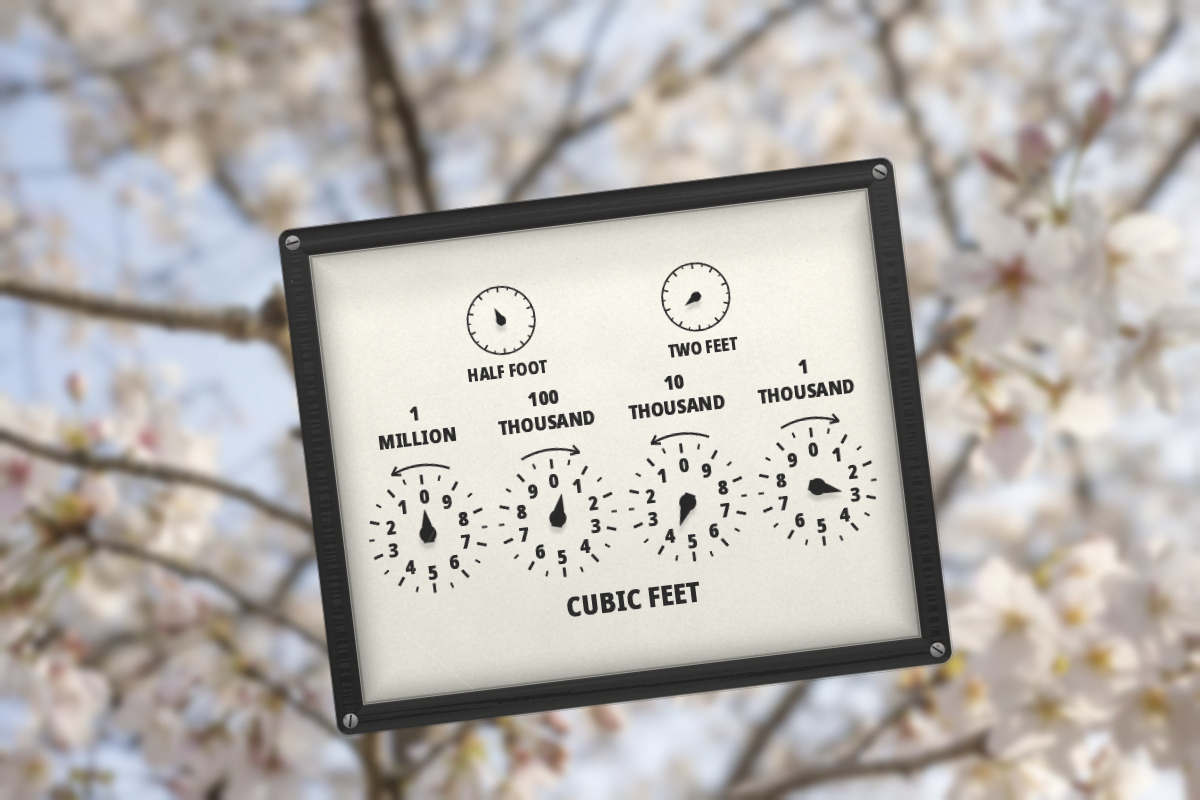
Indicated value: 4300ft³
